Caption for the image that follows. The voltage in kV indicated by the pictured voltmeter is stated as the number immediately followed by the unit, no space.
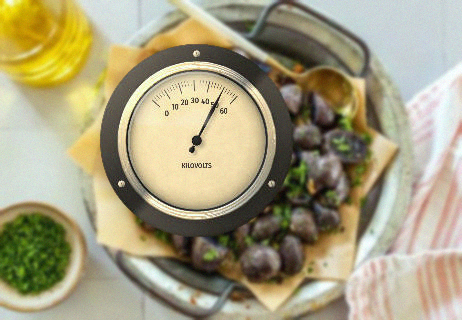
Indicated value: 50kV
